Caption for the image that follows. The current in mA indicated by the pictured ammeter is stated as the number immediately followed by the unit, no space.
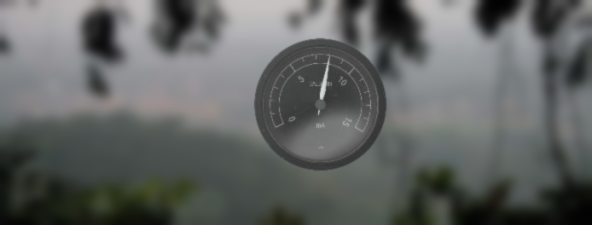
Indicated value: 8mA
